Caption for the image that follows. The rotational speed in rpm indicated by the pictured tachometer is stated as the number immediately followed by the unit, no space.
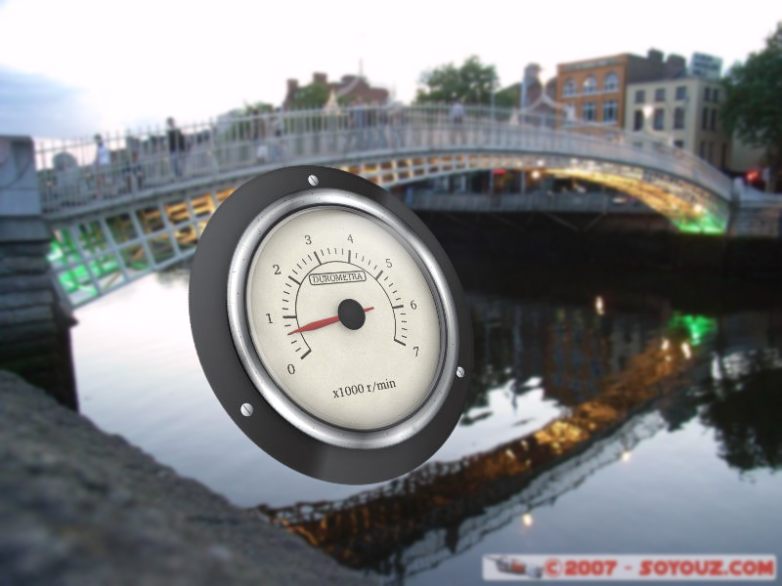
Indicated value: 600rpm
